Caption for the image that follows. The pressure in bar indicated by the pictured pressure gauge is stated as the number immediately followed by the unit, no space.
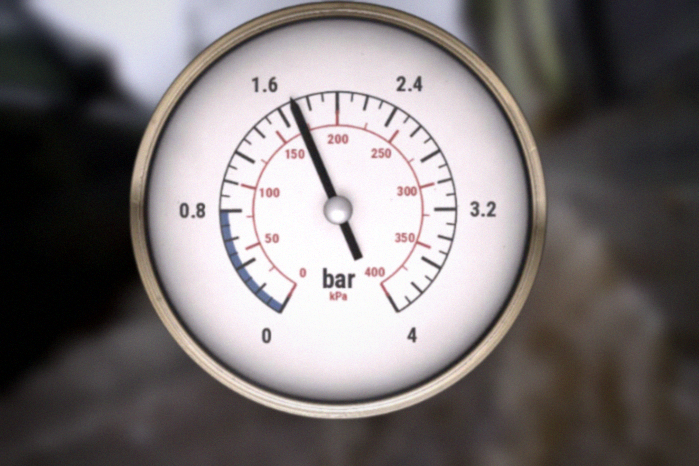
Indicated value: 1.7bar
